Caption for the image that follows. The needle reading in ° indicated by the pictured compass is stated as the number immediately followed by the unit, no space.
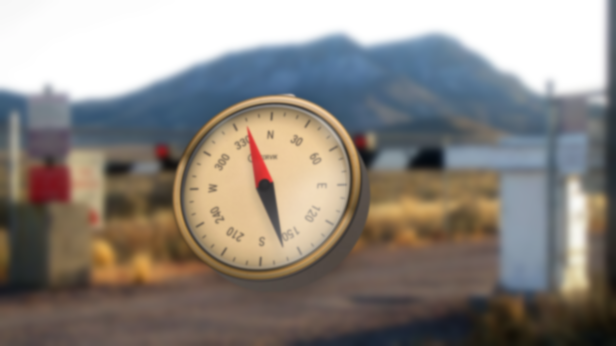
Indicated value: 340°
